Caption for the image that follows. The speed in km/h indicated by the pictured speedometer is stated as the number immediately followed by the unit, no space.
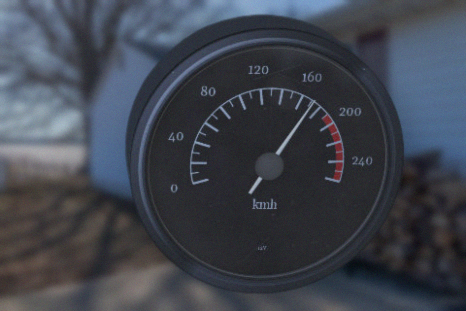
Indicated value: 170km/h
